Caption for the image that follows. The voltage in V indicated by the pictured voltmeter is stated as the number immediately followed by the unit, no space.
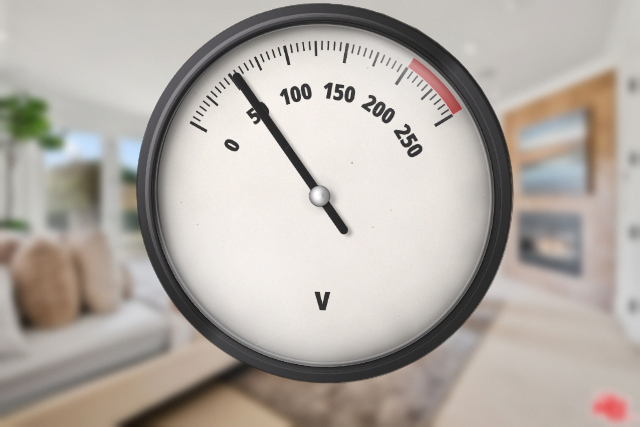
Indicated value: 55V
